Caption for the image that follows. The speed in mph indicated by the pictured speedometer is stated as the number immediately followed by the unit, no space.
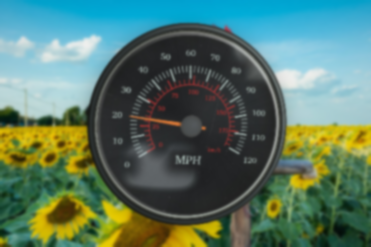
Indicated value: 20mph
